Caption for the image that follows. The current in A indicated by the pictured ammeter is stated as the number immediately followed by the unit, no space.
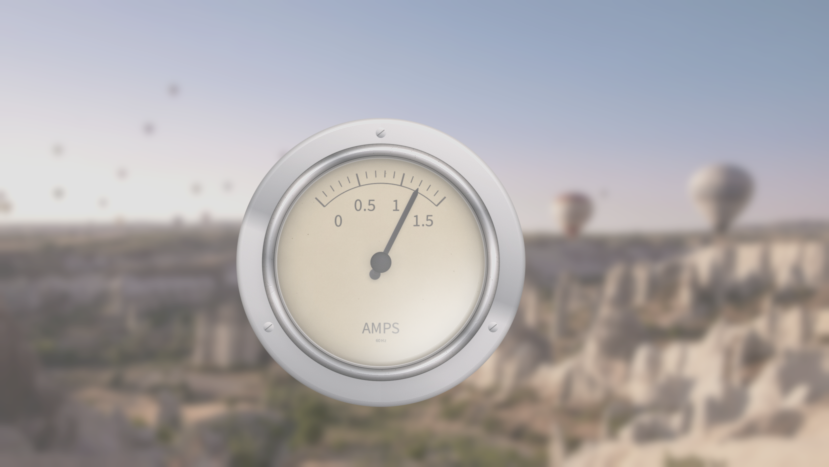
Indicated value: 1.2A
